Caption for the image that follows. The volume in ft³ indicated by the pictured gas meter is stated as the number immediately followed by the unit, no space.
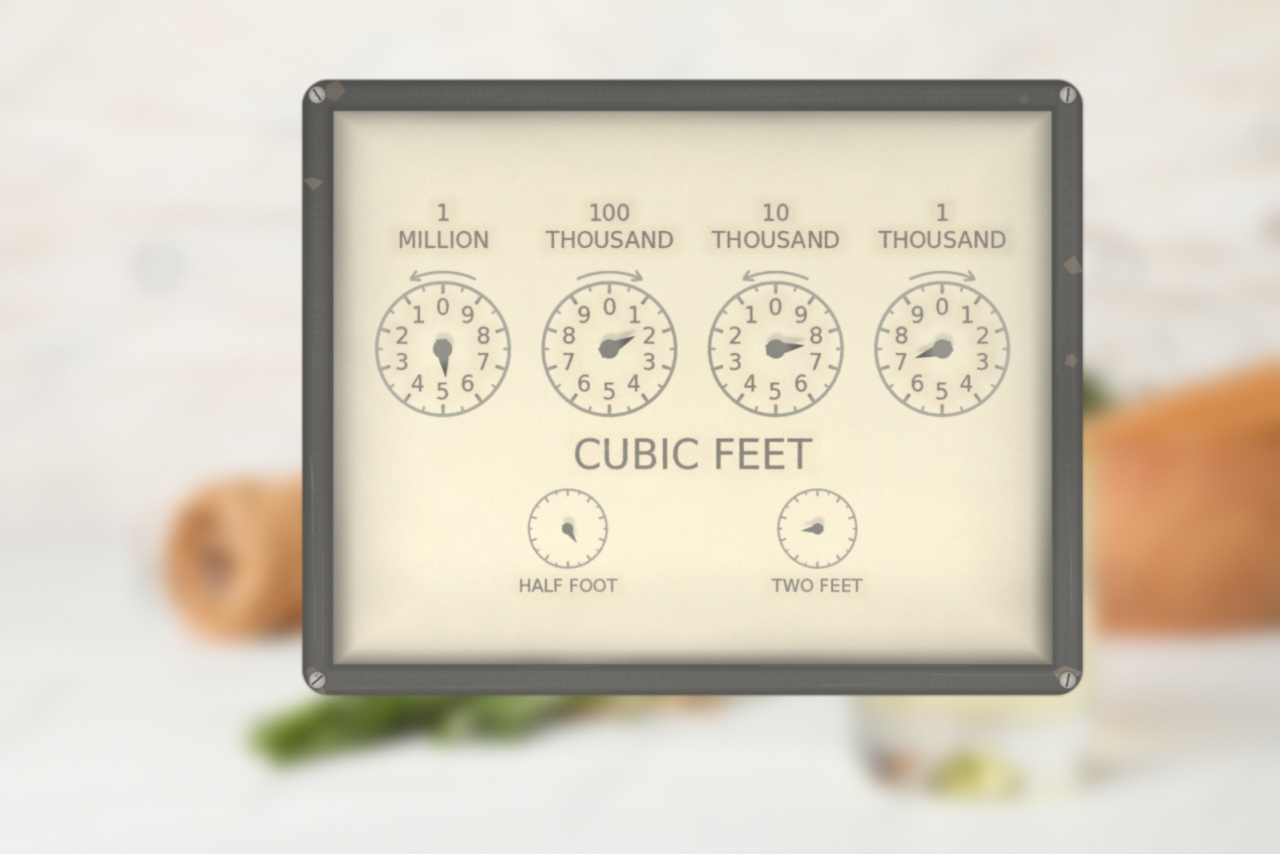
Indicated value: 517700ft³
